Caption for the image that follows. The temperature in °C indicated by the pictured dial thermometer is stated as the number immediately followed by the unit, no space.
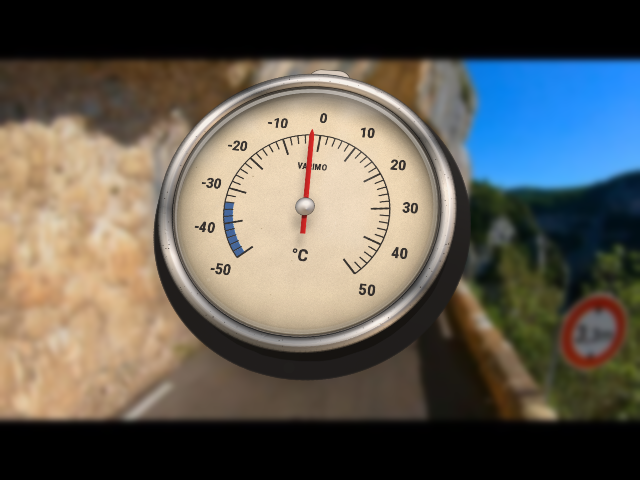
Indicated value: -2°C
